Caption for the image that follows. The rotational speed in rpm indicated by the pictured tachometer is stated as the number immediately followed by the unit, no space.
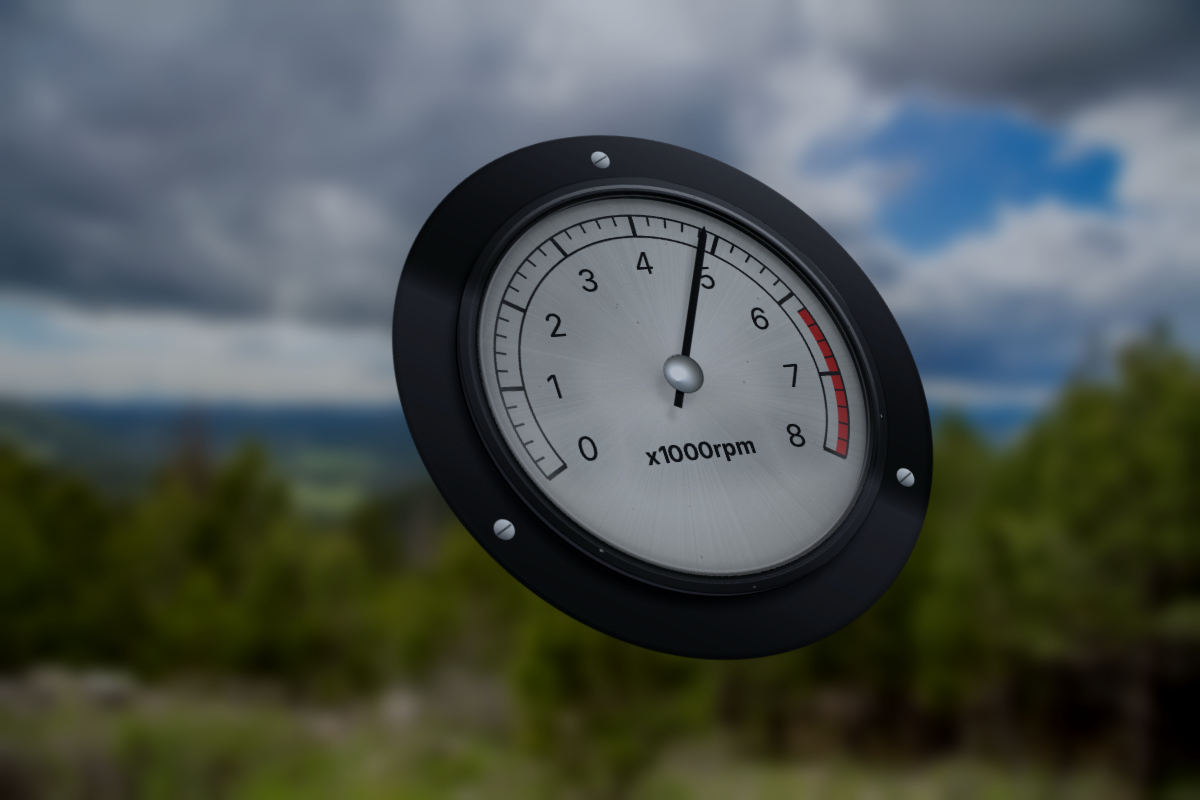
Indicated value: 4800rpm
